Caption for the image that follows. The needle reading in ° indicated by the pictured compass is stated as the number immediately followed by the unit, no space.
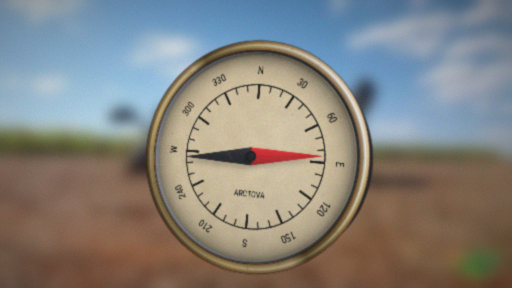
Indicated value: 85°
